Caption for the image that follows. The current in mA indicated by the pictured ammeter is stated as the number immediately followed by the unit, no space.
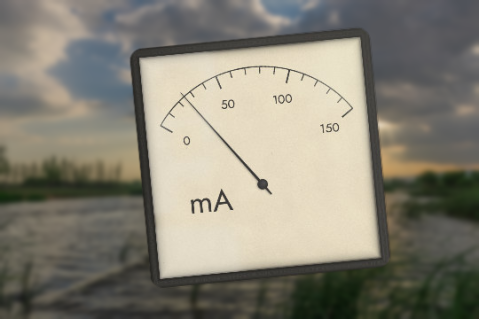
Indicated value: 25mA
